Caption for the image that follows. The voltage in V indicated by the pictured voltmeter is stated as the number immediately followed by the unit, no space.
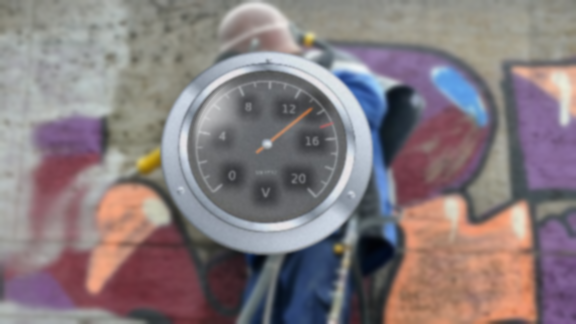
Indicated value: 13.5V
